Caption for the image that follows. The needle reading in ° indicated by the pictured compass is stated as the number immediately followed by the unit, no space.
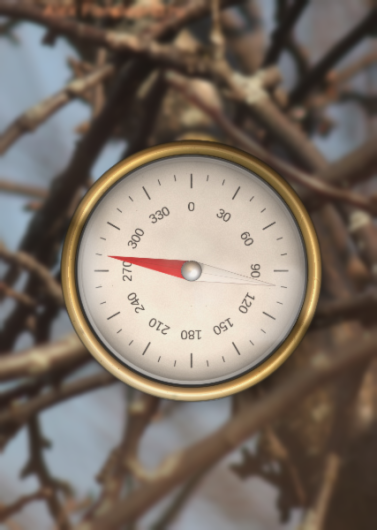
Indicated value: 280°
